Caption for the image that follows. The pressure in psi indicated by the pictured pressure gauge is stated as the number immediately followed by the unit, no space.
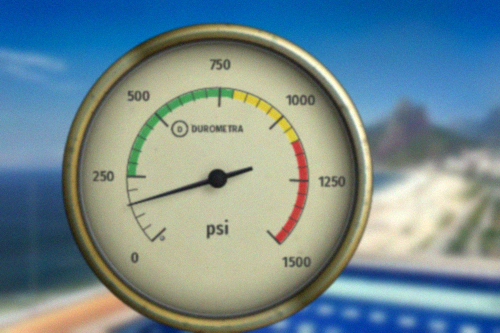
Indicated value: 150psi
